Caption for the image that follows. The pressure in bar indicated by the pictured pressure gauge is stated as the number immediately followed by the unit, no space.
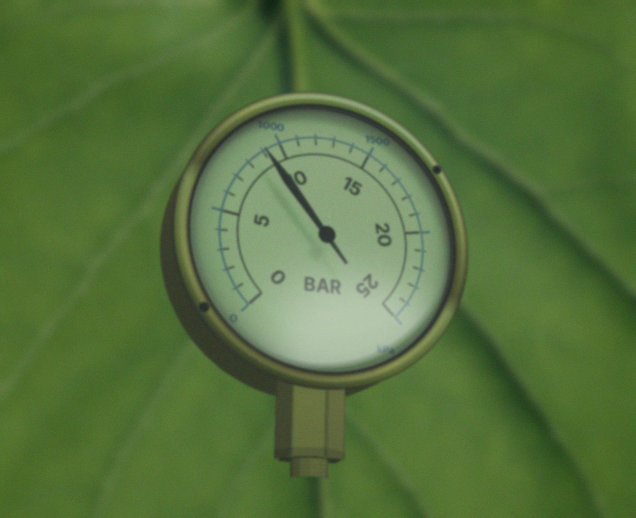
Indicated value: 9bar
